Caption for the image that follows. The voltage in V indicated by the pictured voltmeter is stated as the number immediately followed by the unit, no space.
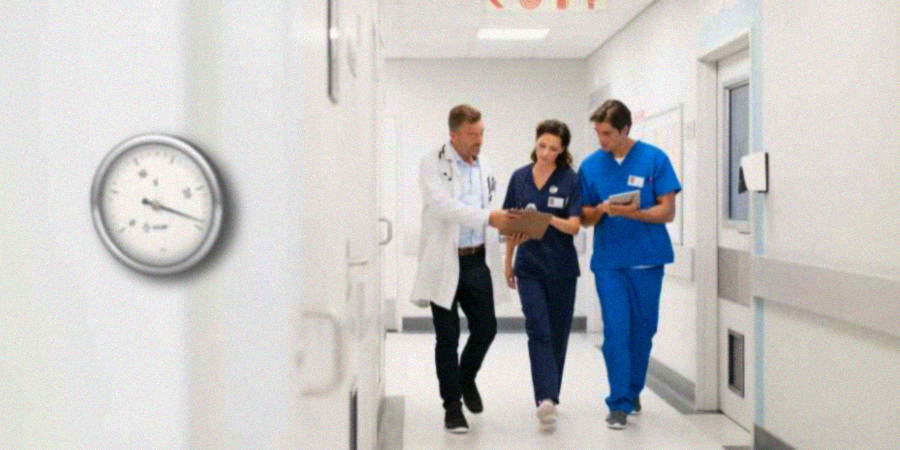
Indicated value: 24V
